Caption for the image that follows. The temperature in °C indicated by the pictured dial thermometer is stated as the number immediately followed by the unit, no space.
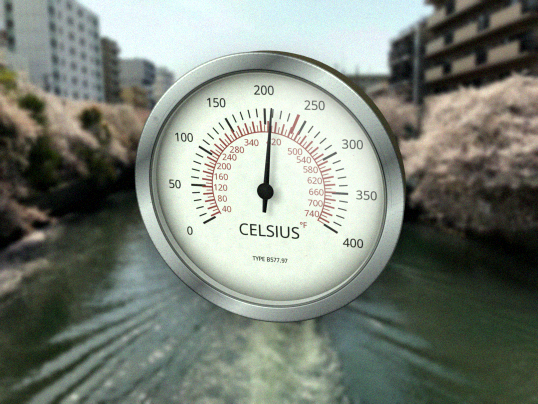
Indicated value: 210°C
